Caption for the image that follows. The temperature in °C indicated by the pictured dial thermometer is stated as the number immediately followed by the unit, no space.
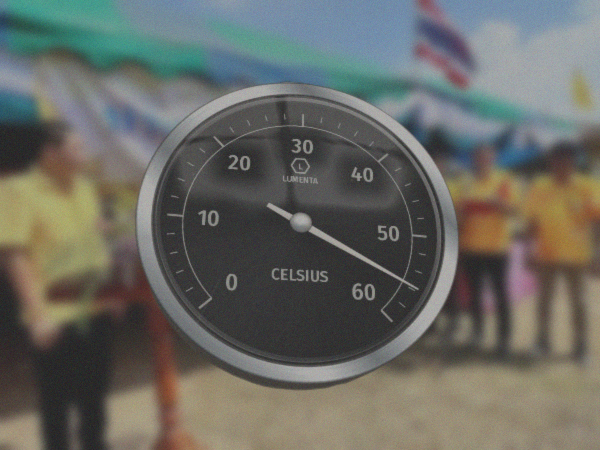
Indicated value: 56°C
